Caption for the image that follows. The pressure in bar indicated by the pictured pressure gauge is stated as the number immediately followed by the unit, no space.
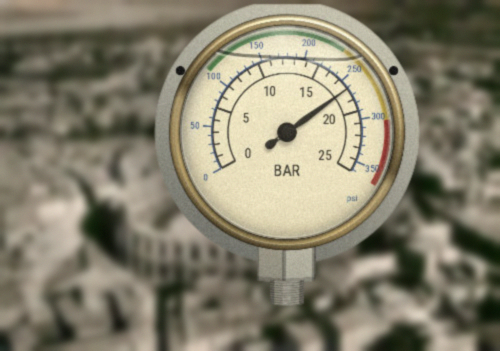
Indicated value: 18bar
